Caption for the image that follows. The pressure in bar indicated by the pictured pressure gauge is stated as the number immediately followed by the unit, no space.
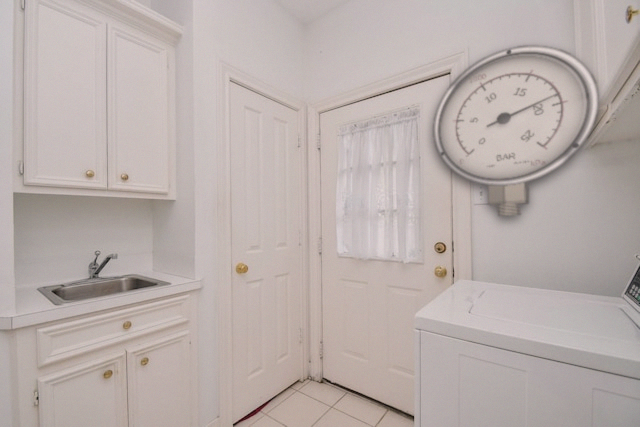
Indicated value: 19bar
